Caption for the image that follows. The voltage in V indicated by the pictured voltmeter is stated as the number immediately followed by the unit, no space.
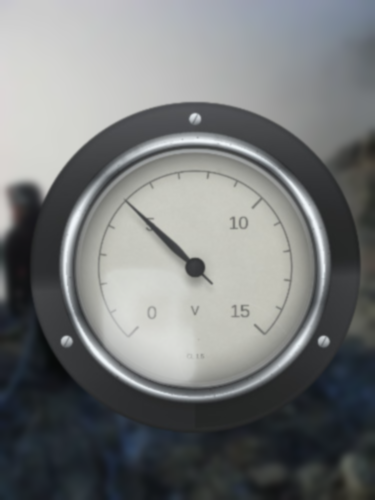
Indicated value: 5V
